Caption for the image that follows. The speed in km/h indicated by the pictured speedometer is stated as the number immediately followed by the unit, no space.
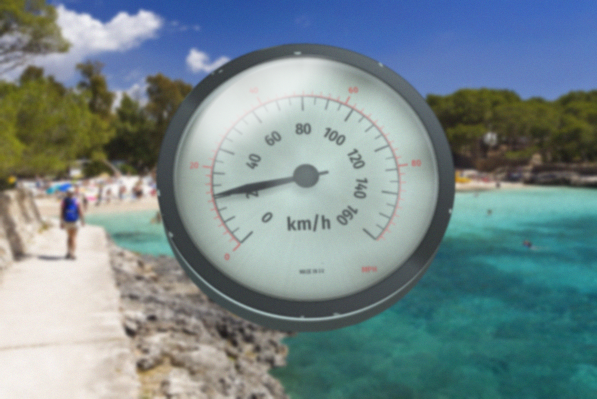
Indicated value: 20km/h
